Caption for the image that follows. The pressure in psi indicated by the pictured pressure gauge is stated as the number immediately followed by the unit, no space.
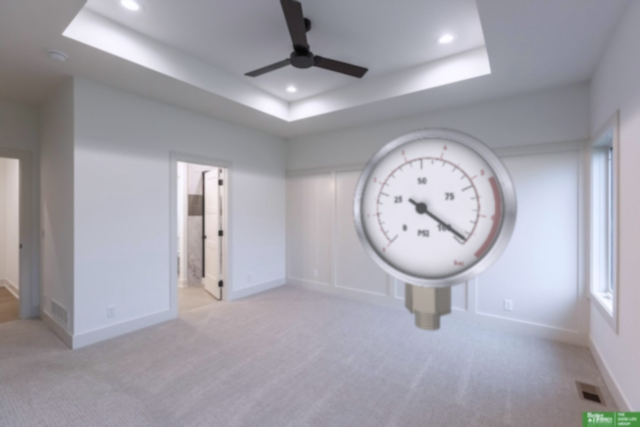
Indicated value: 97.5psi
